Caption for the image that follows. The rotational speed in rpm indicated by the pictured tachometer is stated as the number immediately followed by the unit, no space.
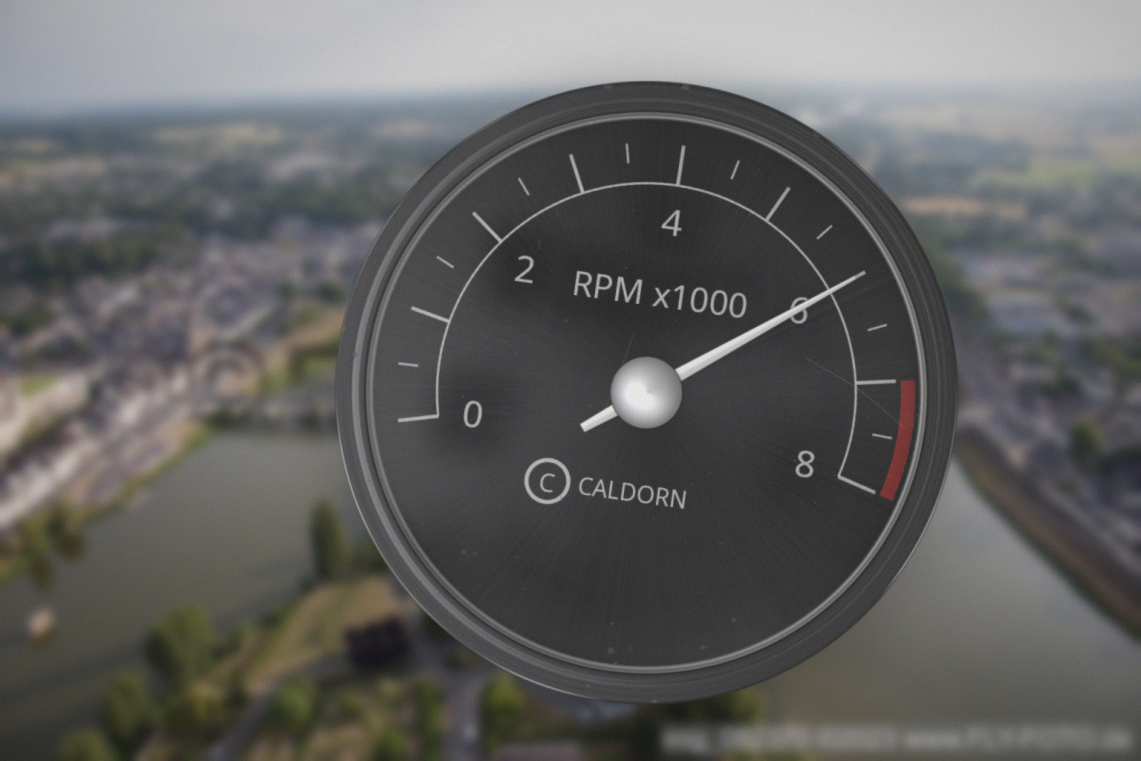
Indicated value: 6000rpm
